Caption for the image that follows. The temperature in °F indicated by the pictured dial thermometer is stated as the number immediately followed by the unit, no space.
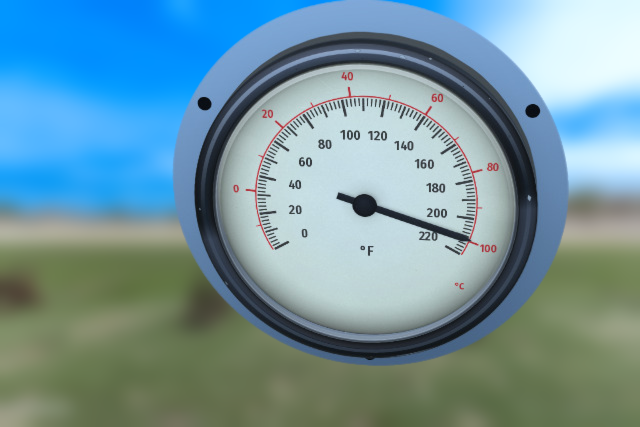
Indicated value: 210°F
